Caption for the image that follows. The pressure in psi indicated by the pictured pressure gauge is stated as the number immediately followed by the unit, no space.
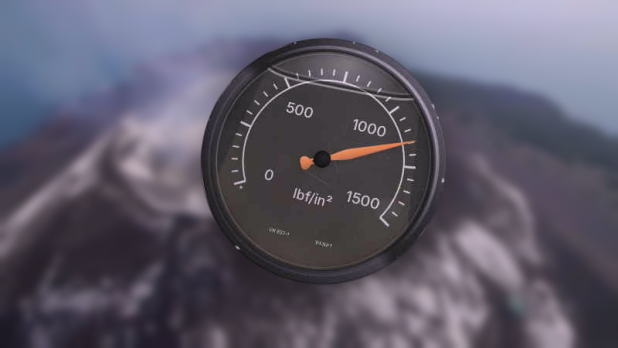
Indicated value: 1150psi
